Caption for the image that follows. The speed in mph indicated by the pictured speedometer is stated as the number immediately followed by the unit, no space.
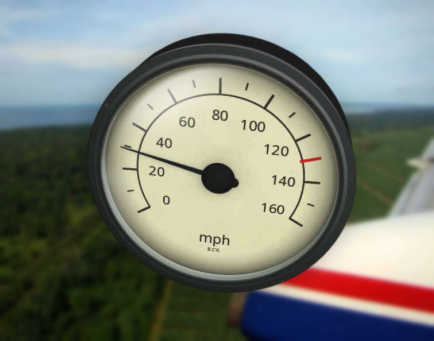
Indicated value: 30mph
